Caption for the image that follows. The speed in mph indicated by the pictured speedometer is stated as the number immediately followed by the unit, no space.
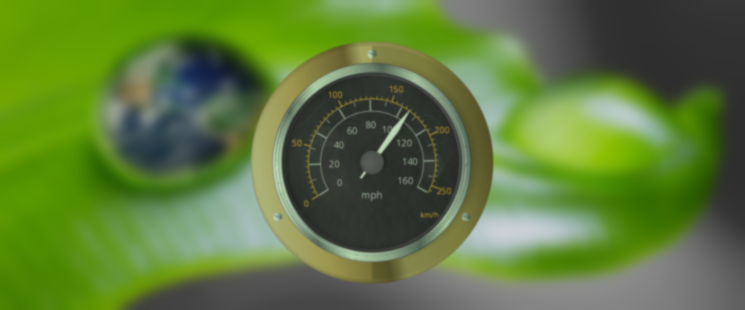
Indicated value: 105mph
